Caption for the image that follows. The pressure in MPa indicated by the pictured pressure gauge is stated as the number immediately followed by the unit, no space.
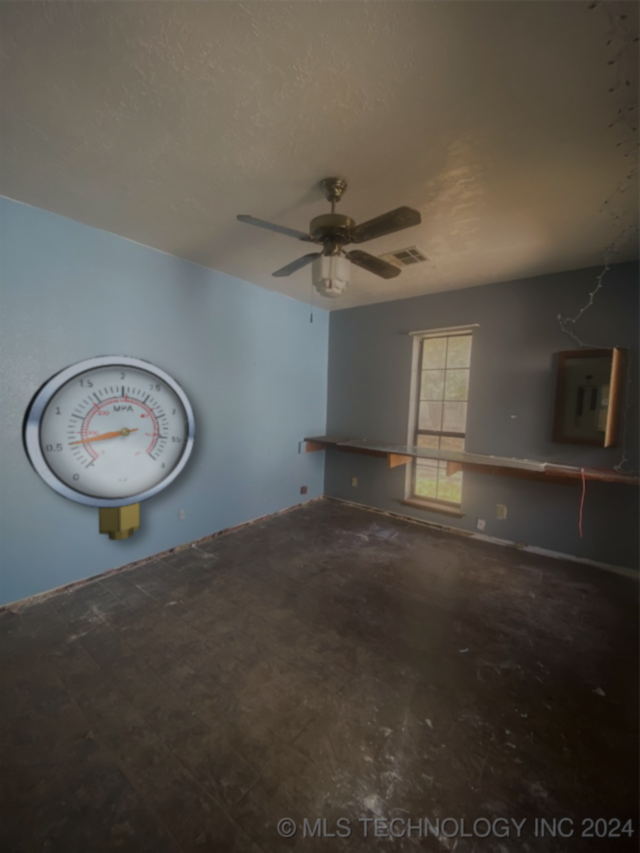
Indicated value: 0.5MPa
